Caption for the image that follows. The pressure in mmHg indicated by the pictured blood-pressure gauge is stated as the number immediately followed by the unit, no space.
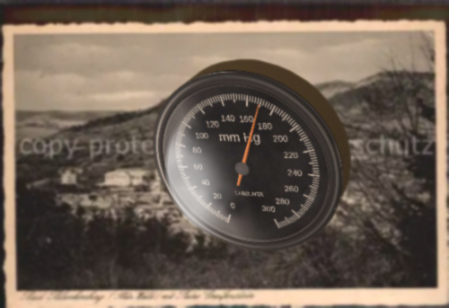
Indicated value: 170mmHg
